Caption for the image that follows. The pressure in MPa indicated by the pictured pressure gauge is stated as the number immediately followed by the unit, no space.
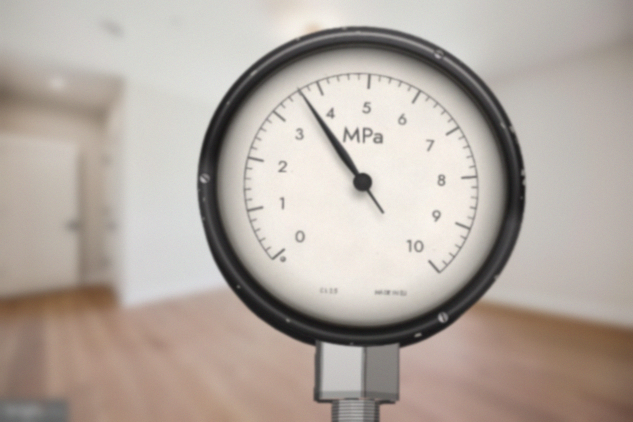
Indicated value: 3.6MPa
